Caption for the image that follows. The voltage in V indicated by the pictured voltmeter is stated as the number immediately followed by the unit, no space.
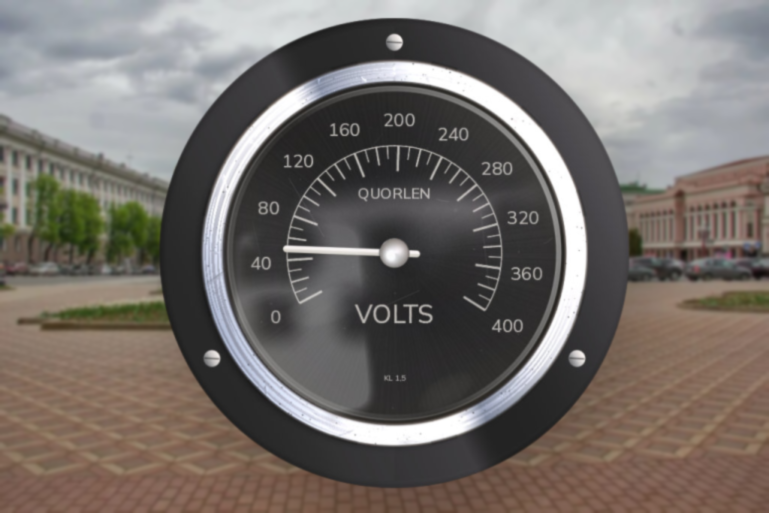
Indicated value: 50V
